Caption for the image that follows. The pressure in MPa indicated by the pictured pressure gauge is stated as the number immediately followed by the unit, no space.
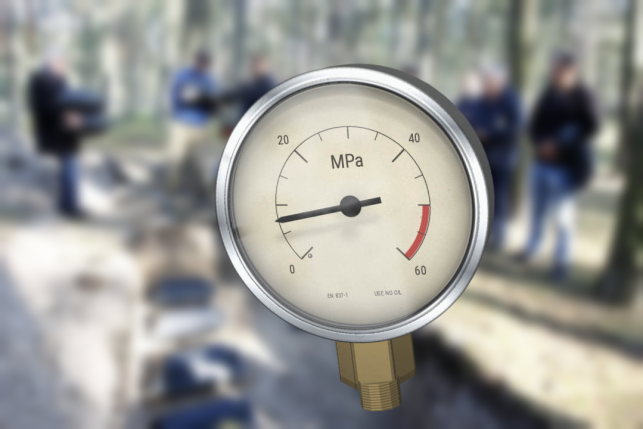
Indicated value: 7.5MPa
